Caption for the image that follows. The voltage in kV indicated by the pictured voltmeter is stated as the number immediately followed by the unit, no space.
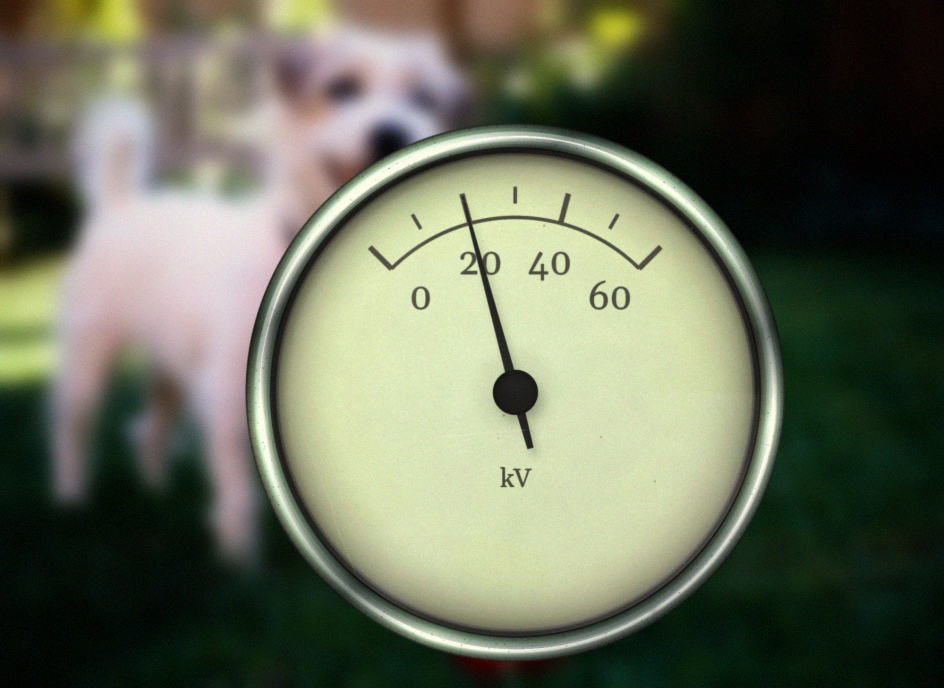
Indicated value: 20kV
